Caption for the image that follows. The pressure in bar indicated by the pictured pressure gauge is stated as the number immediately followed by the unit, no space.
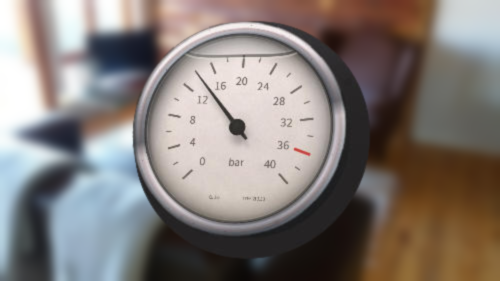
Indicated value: 14bar
